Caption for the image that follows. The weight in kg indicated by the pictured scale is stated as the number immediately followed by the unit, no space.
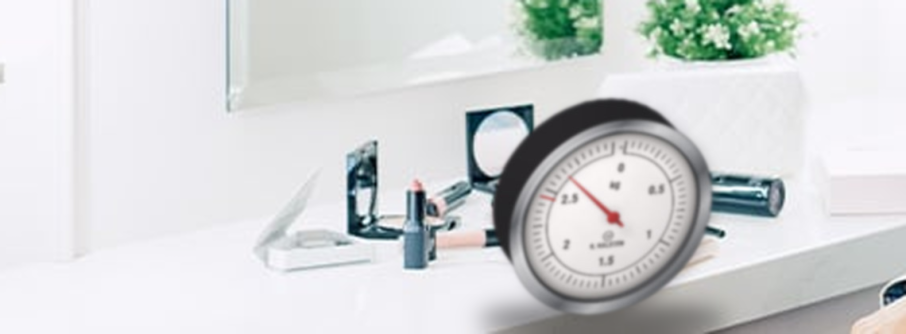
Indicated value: 2.65kg
